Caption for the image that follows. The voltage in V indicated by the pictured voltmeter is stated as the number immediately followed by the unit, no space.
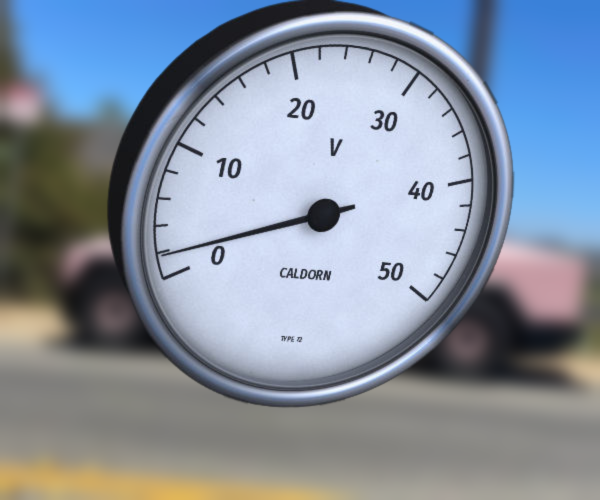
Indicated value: 2V
